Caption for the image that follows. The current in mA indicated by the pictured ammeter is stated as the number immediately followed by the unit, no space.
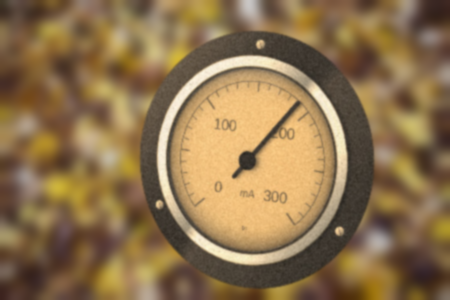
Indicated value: 190mA
